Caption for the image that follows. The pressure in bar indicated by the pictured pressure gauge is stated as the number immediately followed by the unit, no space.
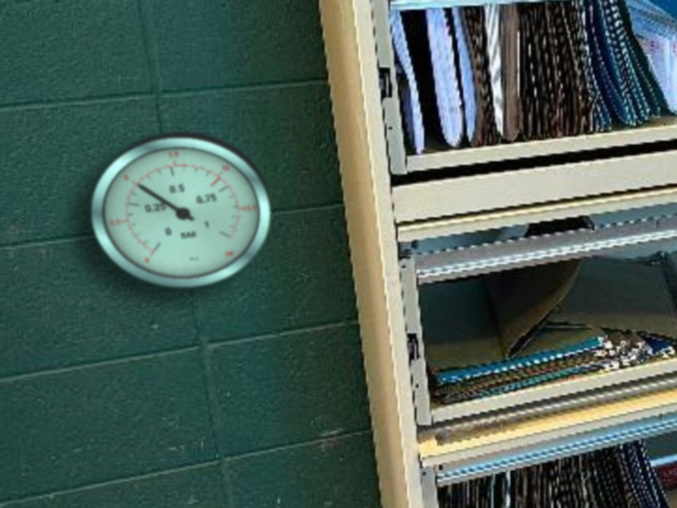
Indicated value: 0.35bar
